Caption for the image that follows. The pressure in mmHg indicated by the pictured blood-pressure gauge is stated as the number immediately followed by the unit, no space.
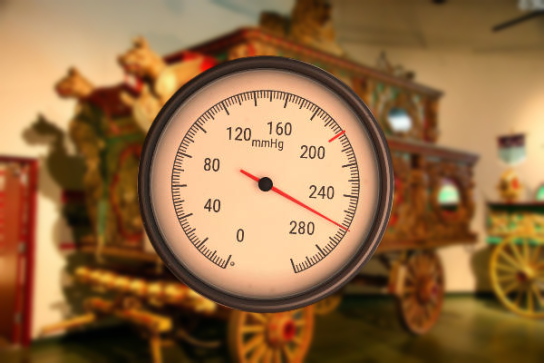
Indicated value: 260mmHg
